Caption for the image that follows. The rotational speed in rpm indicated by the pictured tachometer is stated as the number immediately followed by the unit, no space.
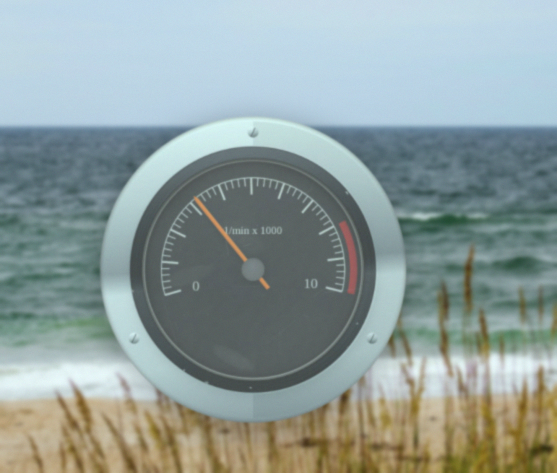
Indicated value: 3200rpm
